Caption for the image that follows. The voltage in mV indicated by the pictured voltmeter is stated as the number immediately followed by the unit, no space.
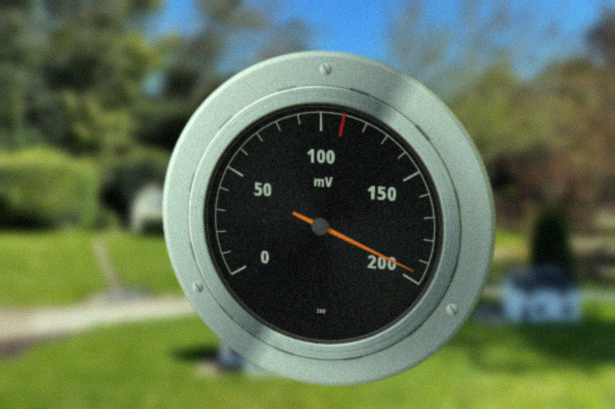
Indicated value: 195mV
